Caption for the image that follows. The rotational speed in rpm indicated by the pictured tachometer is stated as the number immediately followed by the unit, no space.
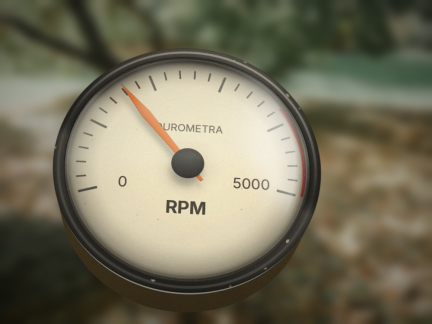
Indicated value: 1600rpm
